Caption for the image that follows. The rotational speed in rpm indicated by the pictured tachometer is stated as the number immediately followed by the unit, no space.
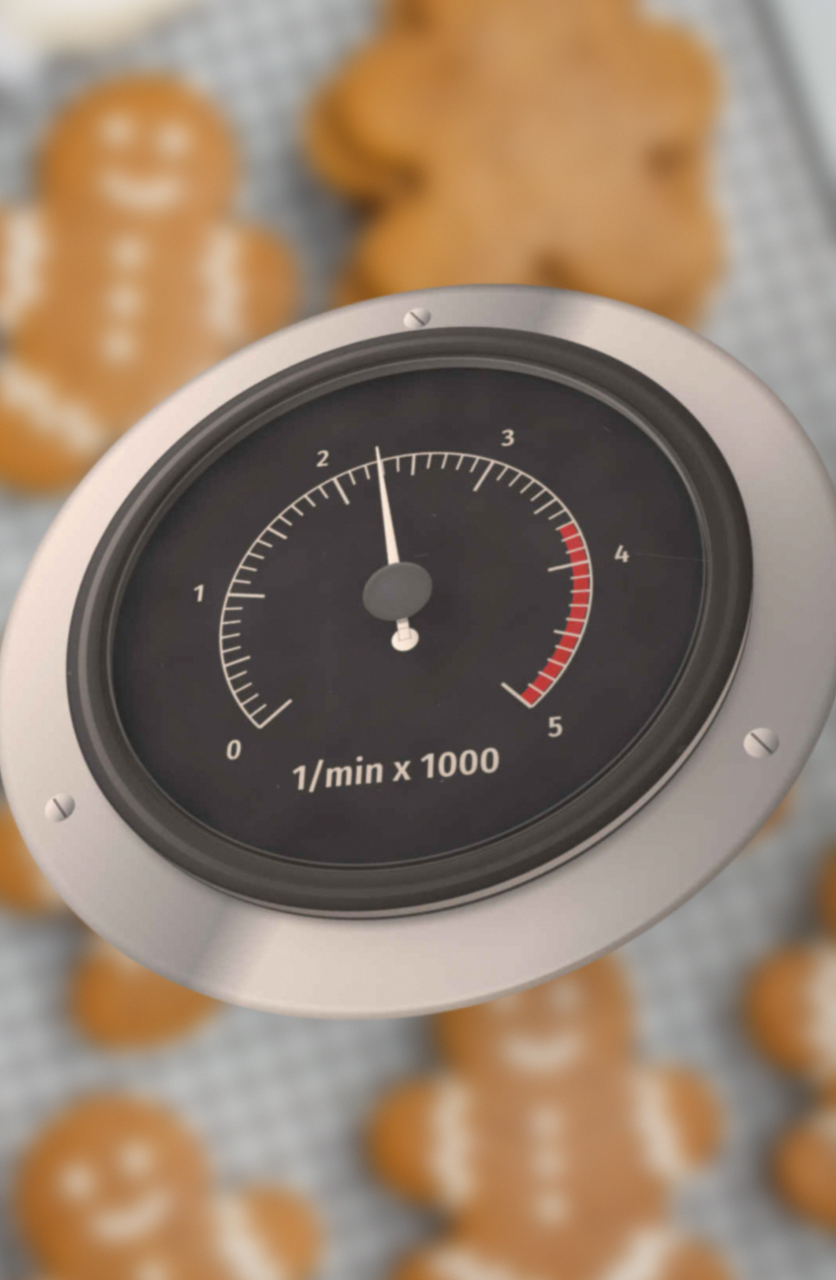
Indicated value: 2300rpm
